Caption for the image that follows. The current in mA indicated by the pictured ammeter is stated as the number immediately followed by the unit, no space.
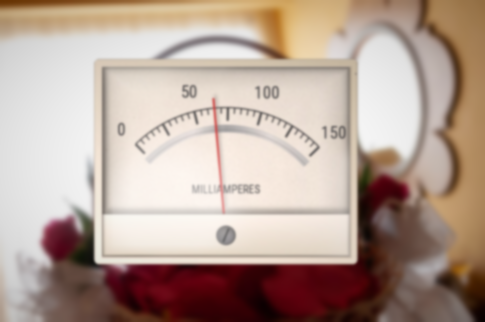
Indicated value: 65mA
